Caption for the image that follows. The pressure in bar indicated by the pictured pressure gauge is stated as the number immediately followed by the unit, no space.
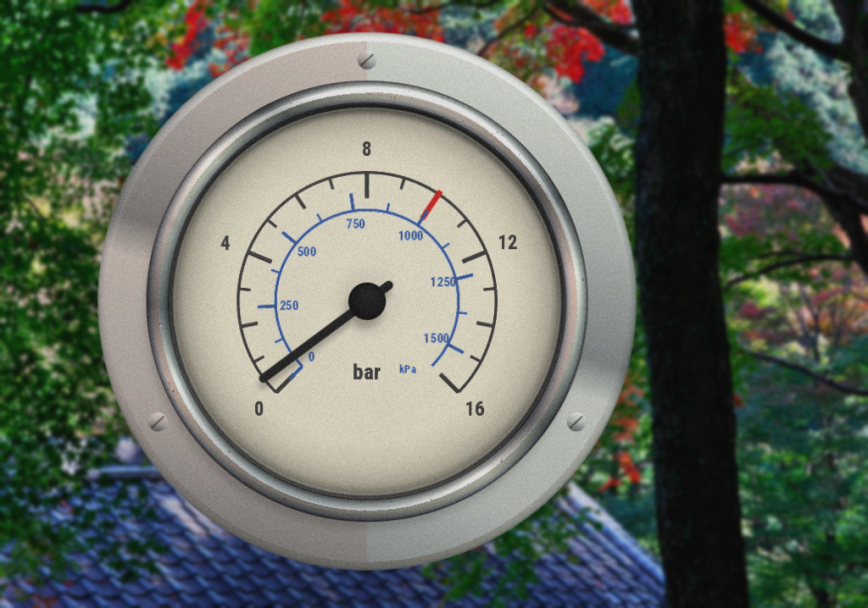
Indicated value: 0.5bar
